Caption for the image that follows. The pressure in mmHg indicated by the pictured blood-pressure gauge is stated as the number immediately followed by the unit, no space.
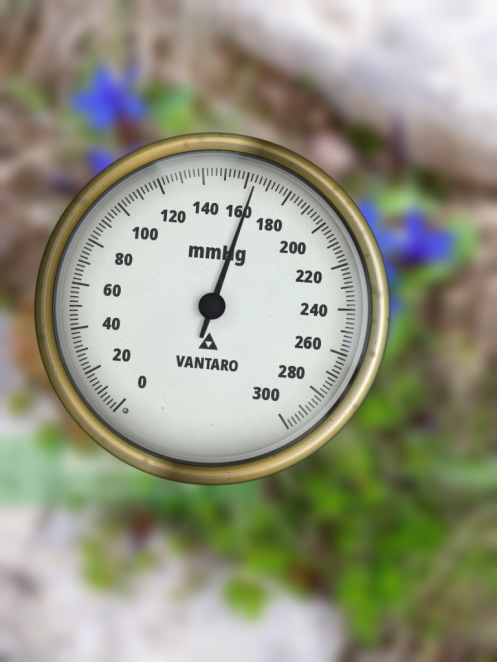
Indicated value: 164mmHg
